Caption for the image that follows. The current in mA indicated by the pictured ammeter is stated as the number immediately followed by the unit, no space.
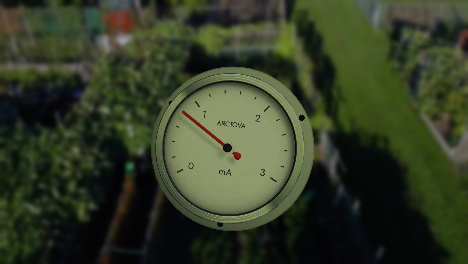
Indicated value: 0.8mA
